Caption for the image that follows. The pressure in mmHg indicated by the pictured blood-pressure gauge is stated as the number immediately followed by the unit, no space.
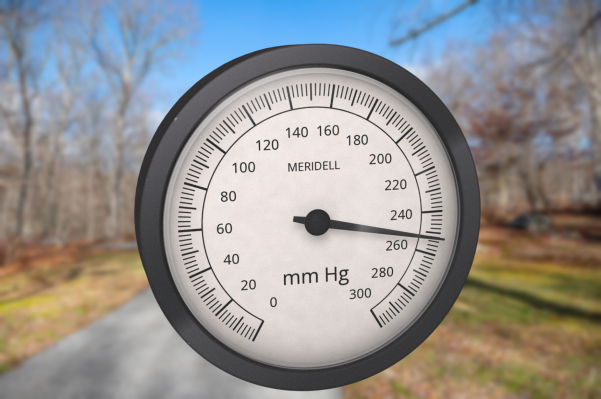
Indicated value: 252mmHg
